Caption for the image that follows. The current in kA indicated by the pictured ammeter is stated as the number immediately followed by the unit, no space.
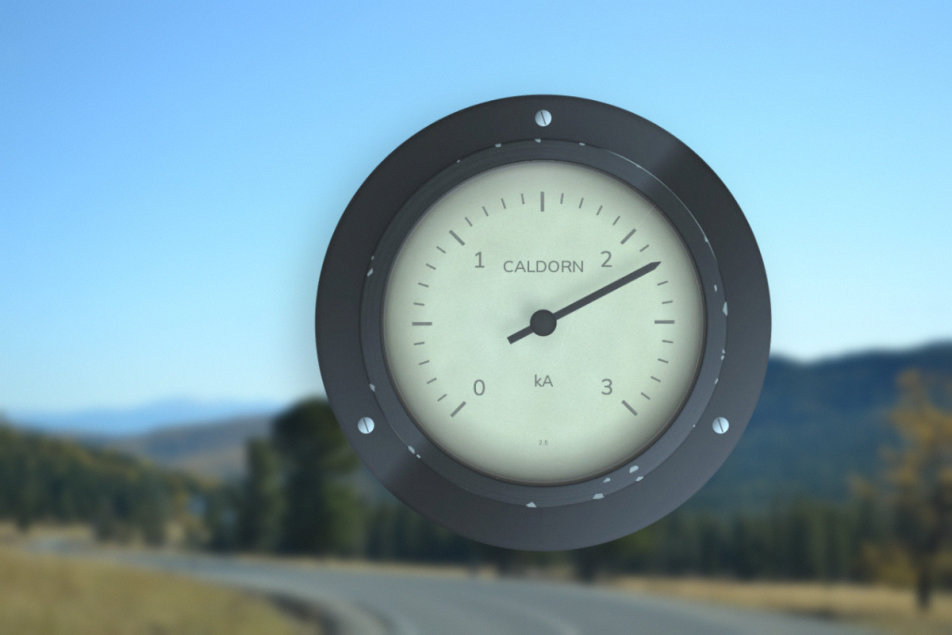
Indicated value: 2.2kA
